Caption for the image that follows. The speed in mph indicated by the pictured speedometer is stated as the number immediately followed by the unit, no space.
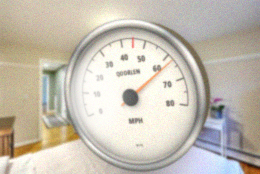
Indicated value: 62.5mph
